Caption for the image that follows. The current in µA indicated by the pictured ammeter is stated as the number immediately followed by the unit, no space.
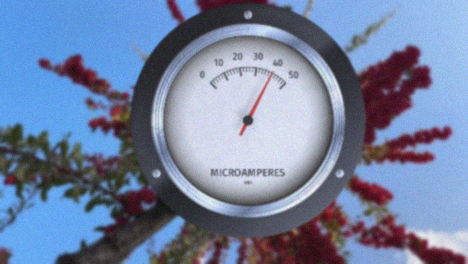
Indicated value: 40µA
